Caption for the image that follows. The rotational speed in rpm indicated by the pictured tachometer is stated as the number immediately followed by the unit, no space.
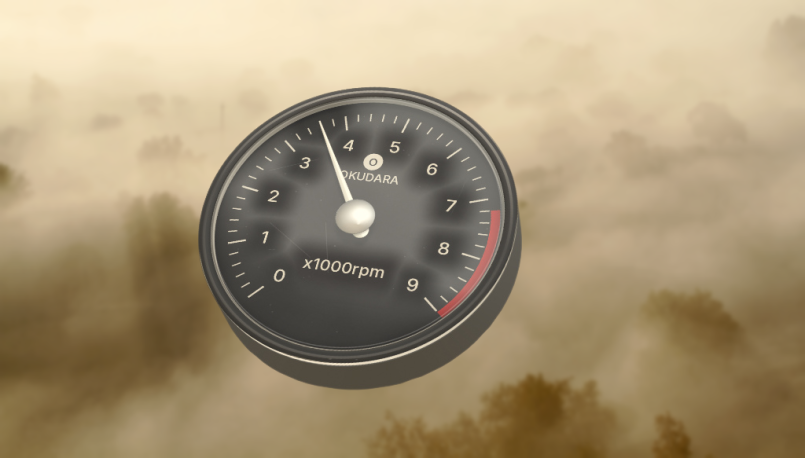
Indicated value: 3600rpm
